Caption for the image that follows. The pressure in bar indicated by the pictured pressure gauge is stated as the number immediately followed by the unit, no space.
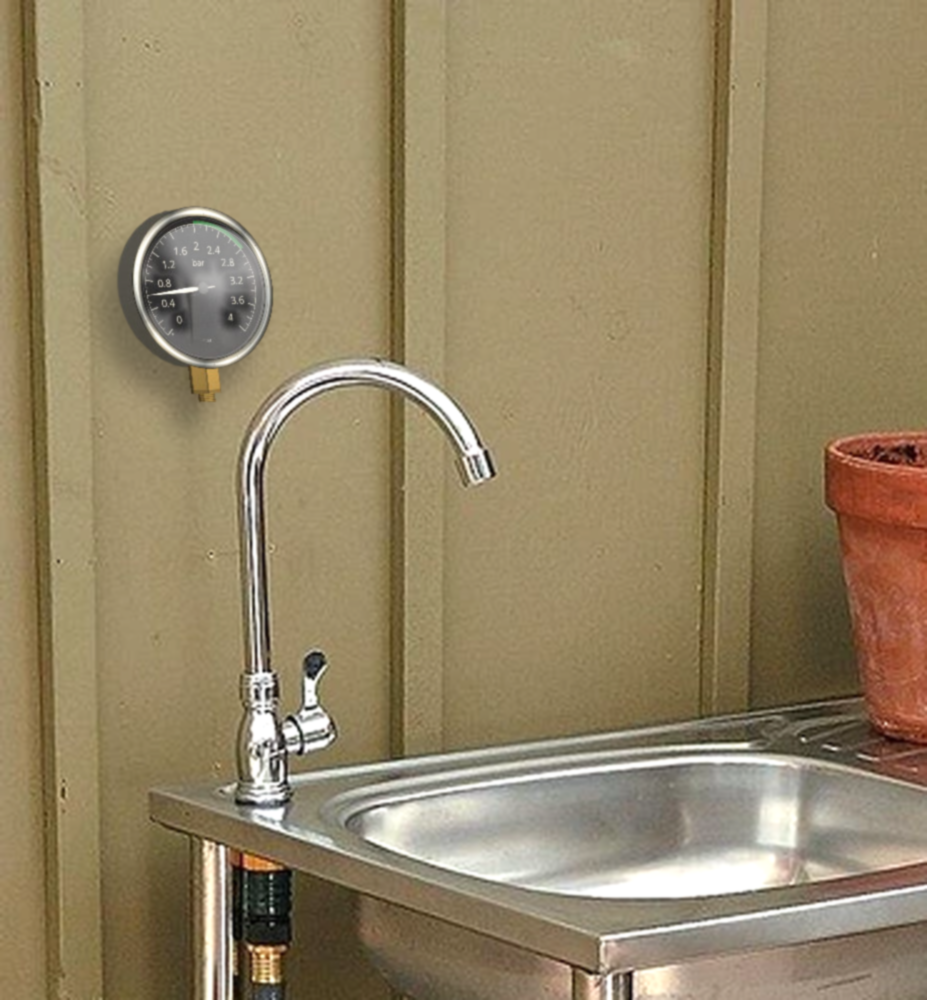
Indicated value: 0.6bar
